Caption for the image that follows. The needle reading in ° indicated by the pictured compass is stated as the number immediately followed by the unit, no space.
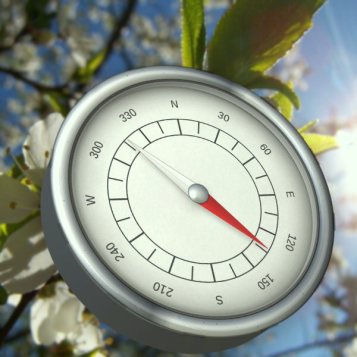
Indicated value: 135°
